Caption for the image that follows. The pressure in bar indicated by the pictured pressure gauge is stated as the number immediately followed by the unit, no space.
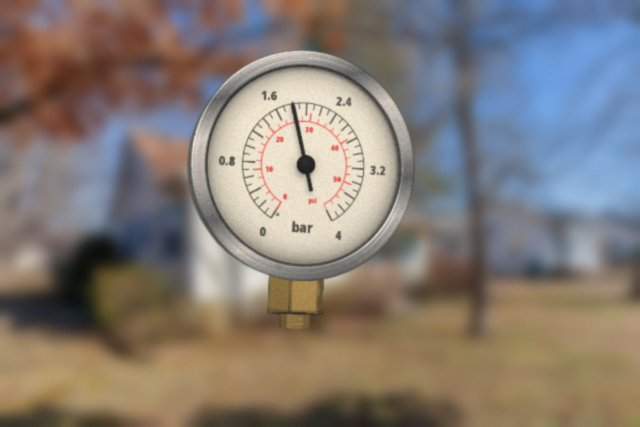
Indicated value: 1.8bar
